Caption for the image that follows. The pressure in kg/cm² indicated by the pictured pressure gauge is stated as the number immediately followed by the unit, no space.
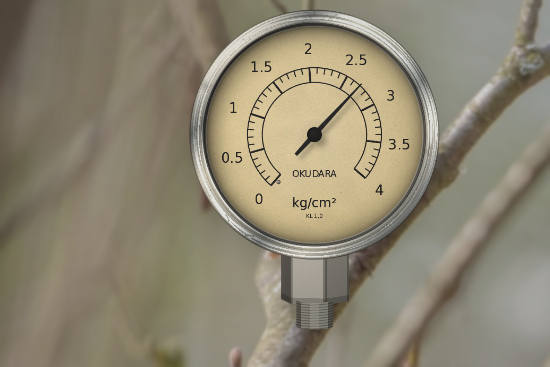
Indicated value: 2.7kg/cm²
